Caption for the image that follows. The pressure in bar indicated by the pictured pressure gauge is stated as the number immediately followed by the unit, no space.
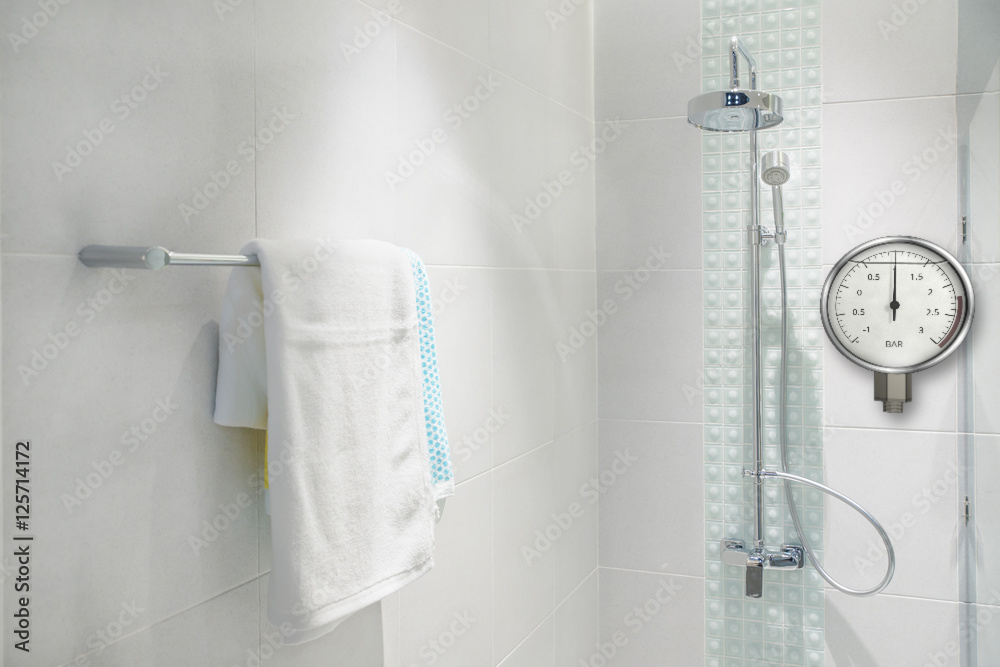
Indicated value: 1bar
